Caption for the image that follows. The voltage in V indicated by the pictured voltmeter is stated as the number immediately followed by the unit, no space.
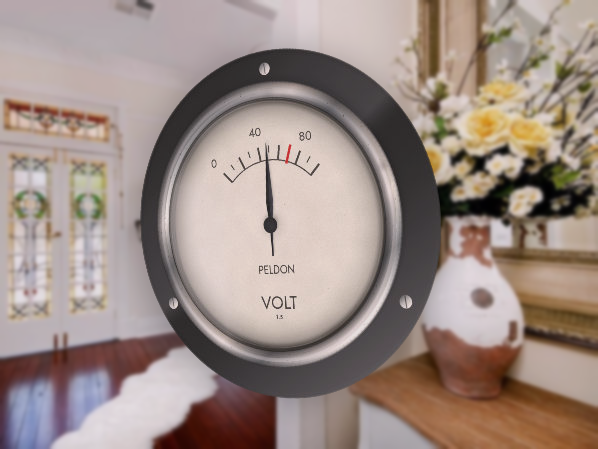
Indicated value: 50V
